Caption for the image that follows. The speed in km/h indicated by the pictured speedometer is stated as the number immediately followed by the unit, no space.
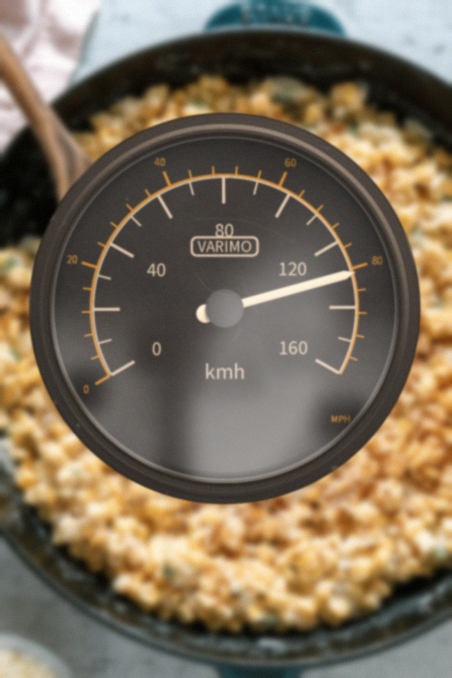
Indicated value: 130km/h
